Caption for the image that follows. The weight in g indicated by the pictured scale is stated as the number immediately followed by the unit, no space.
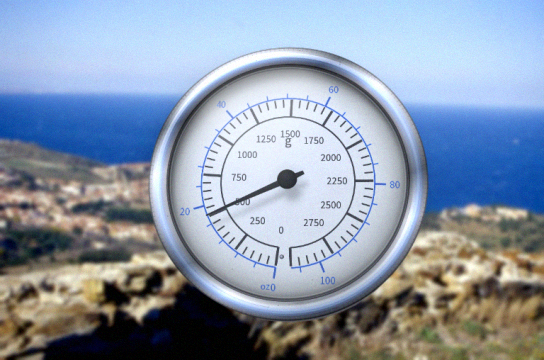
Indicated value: 500g
